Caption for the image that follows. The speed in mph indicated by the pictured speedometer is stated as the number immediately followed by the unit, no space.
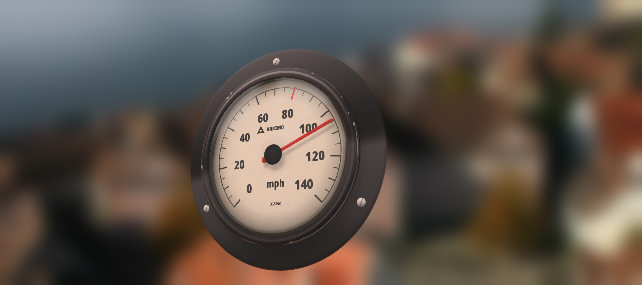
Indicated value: 105mph
